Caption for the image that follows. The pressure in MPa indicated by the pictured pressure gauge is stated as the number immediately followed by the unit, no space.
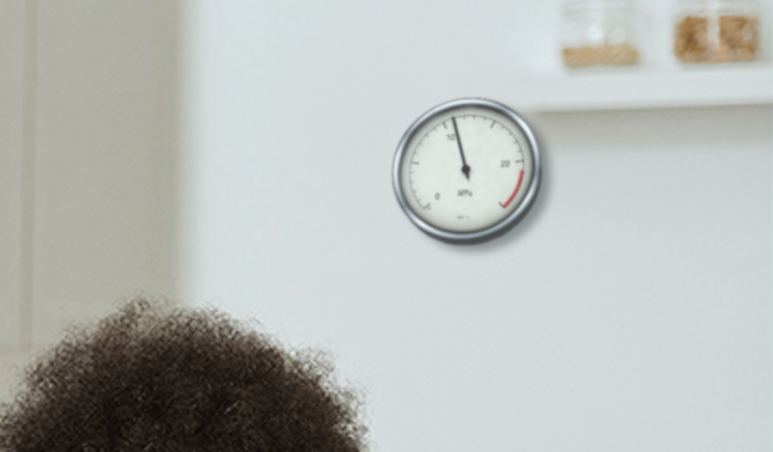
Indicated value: 11MPa
